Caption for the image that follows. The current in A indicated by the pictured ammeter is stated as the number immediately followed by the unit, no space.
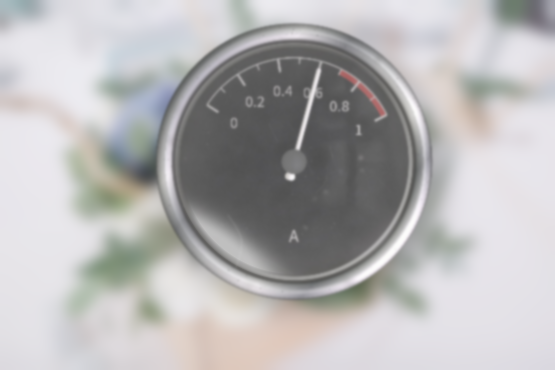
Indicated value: 0.6A
